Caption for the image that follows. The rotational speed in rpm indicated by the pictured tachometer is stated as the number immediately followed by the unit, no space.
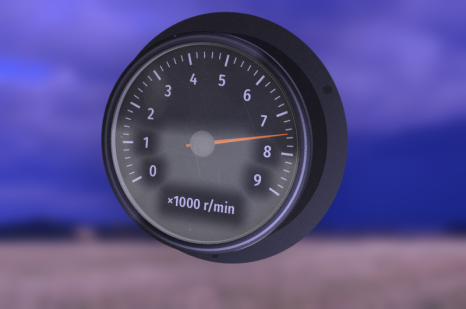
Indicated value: 7500rpm
